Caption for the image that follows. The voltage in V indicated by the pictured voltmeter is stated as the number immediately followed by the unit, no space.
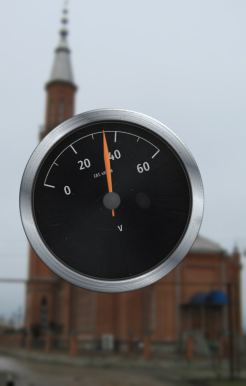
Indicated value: 35V
